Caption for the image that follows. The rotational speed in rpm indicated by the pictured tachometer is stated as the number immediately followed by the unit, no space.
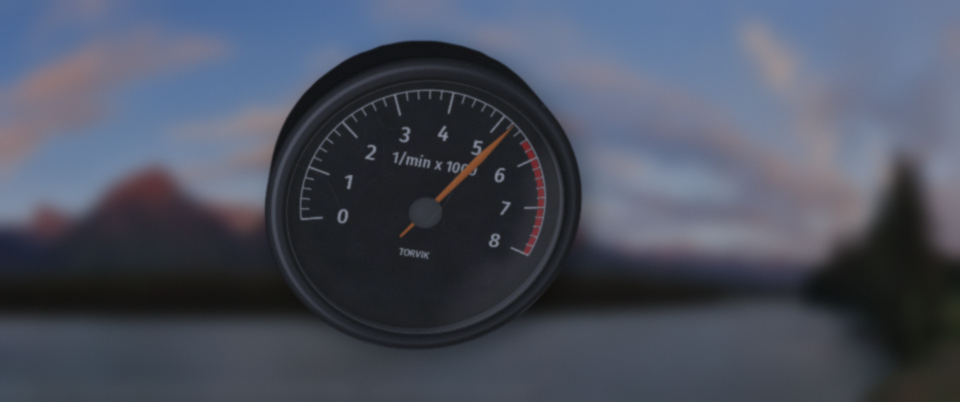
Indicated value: 5200rpm
